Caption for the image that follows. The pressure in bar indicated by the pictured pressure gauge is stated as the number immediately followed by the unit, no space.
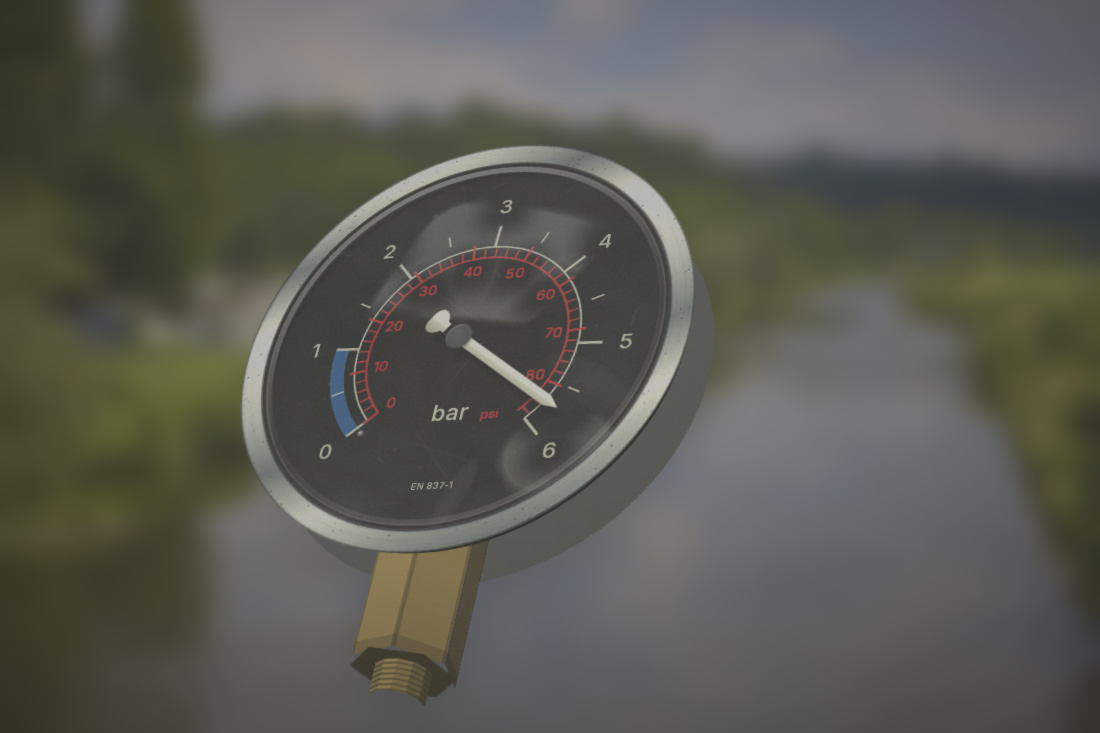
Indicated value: 5.75bar
